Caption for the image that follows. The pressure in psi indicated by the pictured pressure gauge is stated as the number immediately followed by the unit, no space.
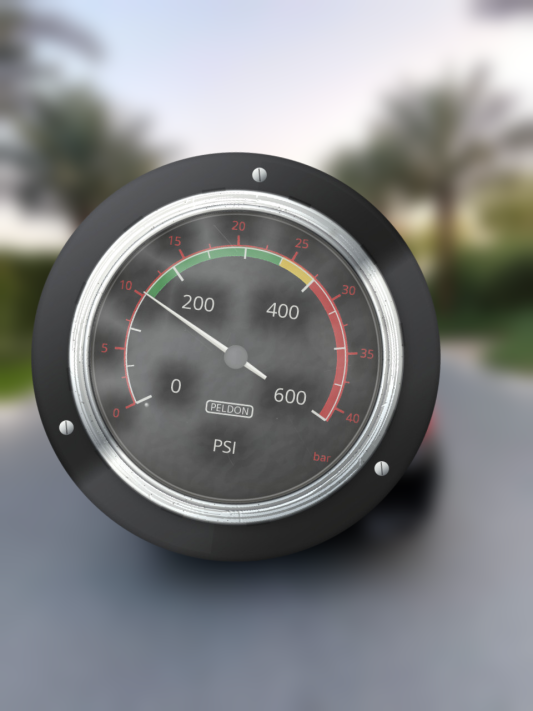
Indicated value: 150psi
